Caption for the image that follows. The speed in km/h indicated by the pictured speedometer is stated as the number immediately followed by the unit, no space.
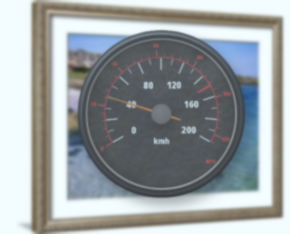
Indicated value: 40km/h
